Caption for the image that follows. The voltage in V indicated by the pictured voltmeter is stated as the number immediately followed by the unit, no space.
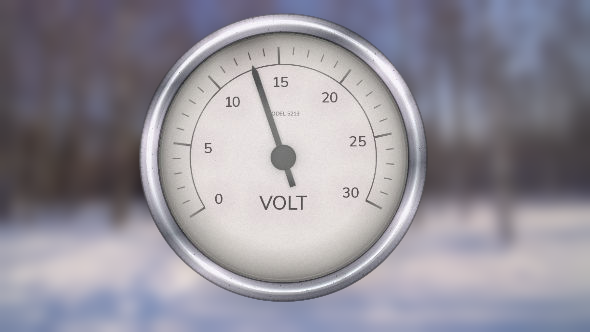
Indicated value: 13V
